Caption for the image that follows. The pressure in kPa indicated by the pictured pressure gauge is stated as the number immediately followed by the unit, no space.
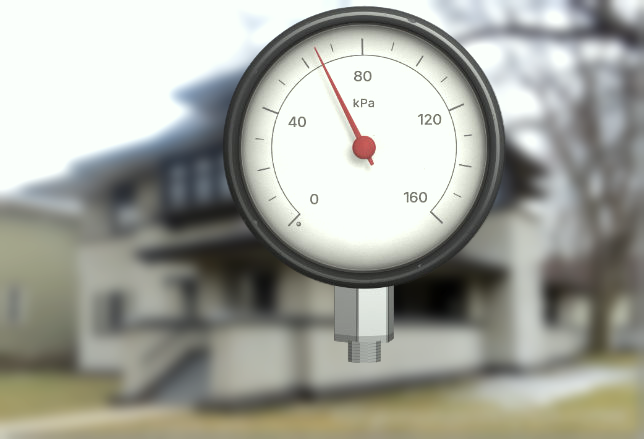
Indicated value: 65kPa
